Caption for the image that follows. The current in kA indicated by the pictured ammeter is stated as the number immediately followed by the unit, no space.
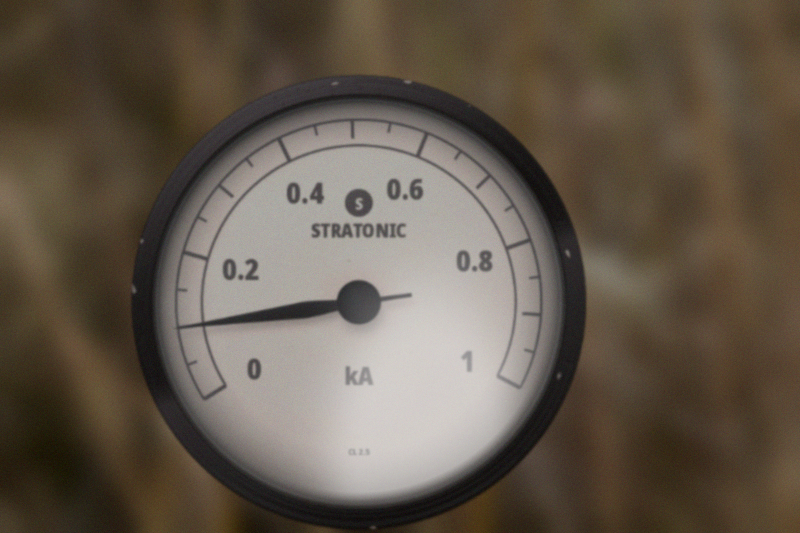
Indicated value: 0.1kA
